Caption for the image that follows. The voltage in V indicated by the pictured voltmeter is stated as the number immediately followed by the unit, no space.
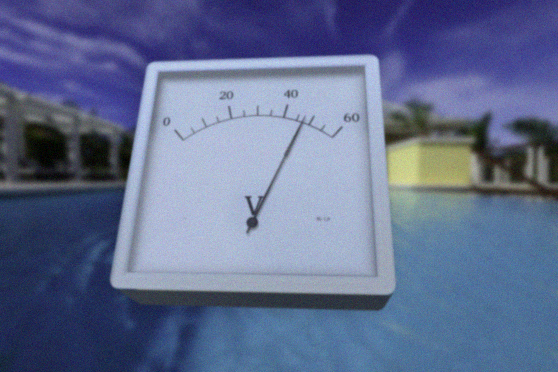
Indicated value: 47.5V
